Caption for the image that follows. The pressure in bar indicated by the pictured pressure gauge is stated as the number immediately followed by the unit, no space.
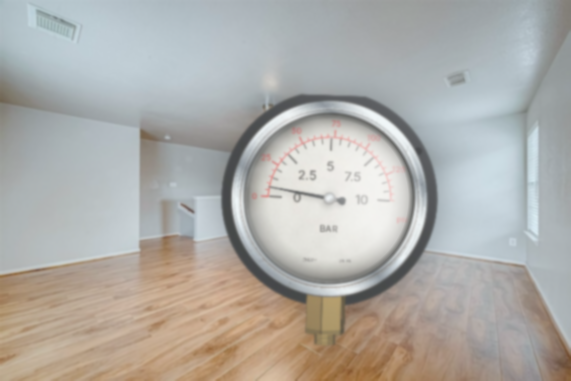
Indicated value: 0.5bar
